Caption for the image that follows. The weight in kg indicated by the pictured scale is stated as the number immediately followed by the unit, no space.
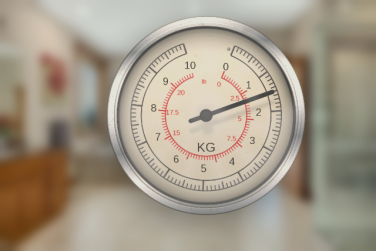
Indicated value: 1.5kg
